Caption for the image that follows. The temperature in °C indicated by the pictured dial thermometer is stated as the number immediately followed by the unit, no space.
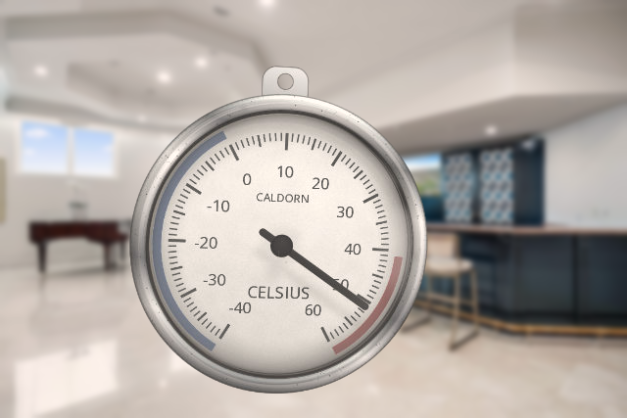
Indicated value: 51°C
